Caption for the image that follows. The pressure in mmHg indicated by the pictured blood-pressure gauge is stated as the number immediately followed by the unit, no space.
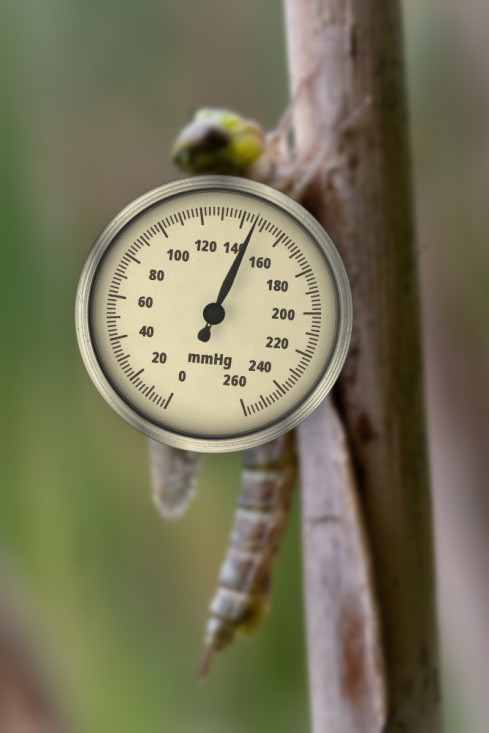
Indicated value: 146mmHg
